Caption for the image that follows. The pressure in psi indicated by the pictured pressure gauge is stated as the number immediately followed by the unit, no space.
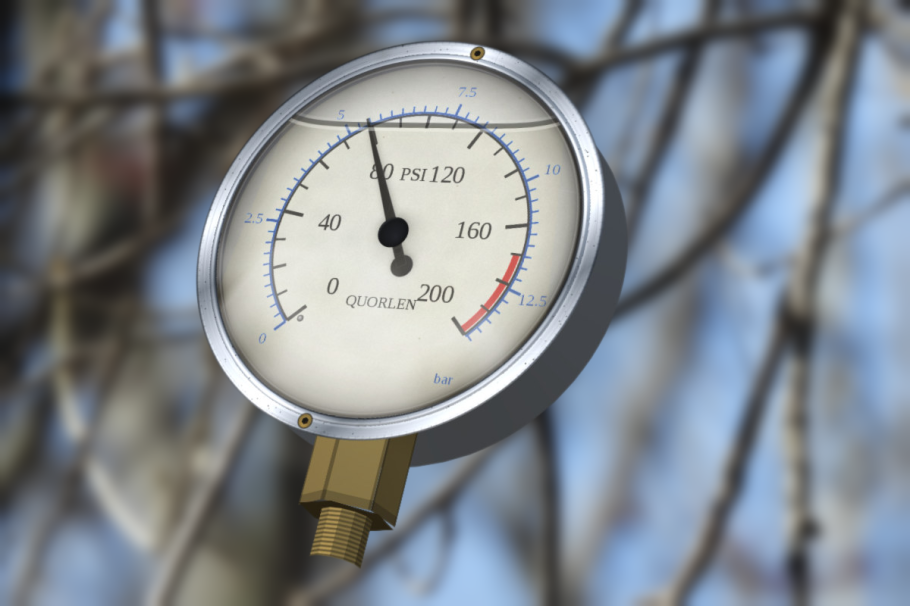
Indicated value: 80psi
